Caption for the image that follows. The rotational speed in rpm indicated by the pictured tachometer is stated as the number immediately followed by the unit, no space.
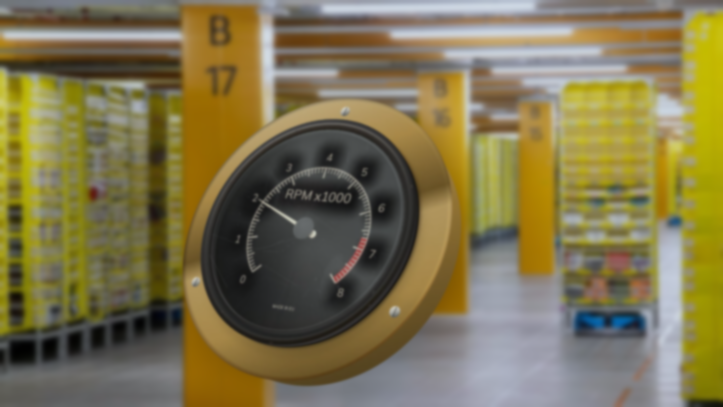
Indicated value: 2000rpm
